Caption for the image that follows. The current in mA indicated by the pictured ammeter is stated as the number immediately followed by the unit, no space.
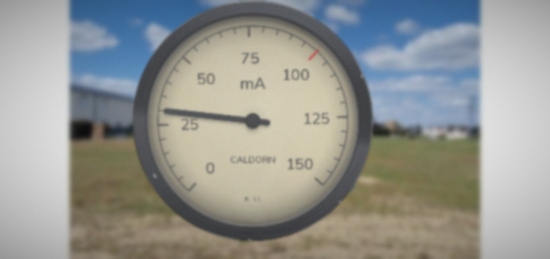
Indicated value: 30mA
